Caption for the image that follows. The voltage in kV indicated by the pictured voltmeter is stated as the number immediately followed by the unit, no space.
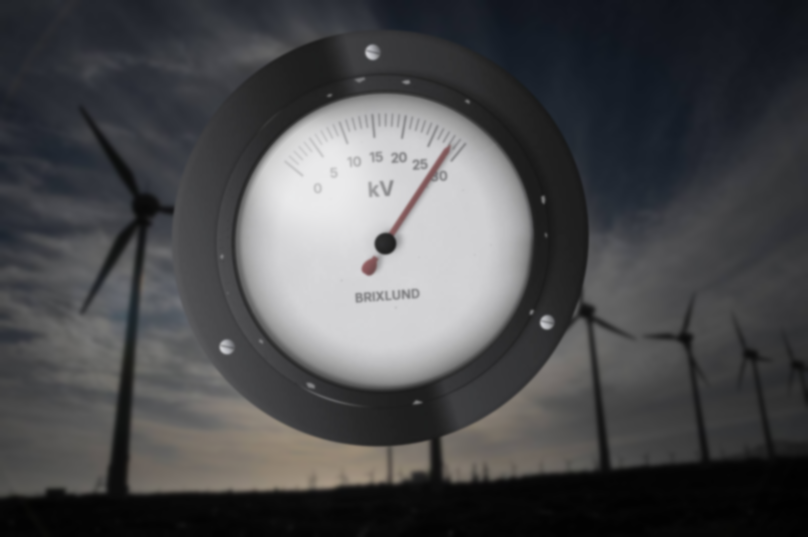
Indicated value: 28kV
